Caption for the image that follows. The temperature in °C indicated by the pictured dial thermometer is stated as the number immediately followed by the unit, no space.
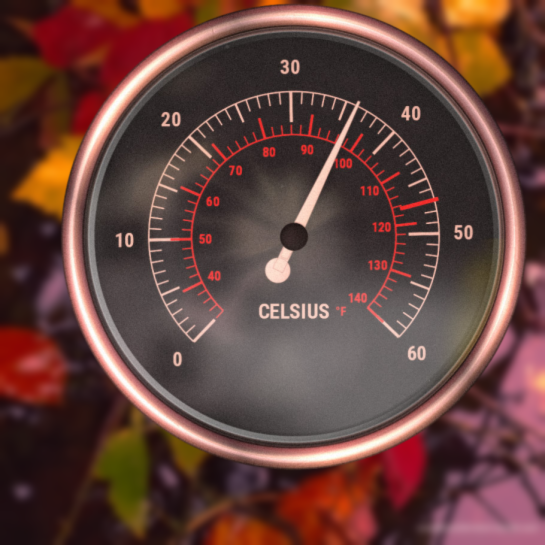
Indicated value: 36°C
